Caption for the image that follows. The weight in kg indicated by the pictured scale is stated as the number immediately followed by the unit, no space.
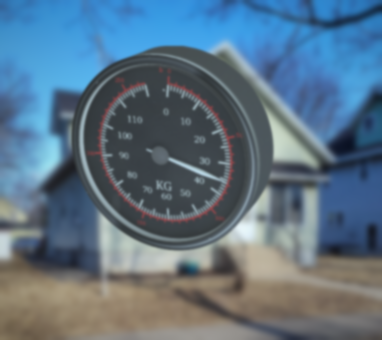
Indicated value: 35kg
